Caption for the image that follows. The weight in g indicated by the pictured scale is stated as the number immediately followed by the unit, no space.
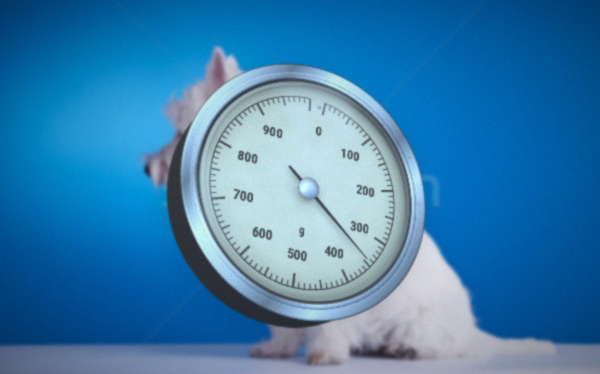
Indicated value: 350g
